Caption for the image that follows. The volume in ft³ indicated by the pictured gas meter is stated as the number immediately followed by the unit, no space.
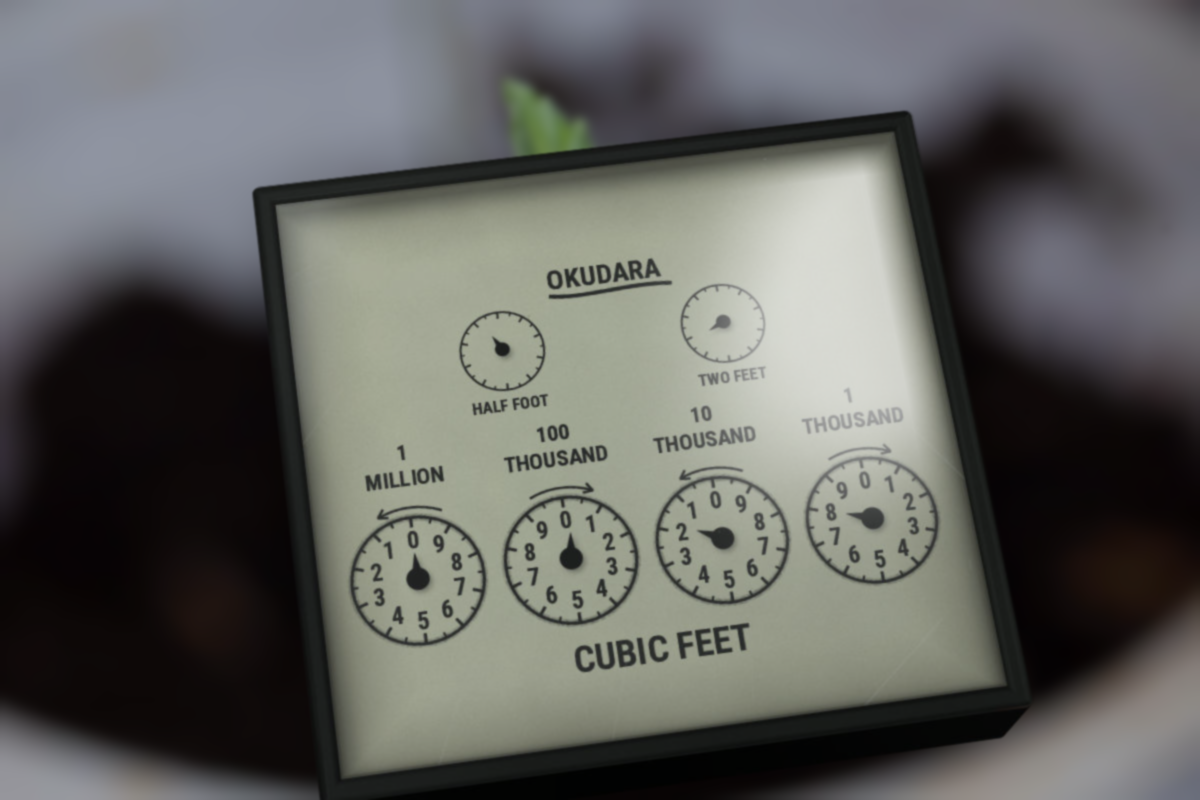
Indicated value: 1800ft³
